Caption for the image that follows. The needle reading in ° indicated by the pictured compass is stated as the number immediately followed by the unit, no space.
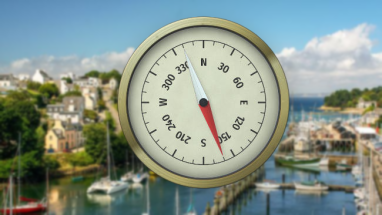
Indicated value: 160°
